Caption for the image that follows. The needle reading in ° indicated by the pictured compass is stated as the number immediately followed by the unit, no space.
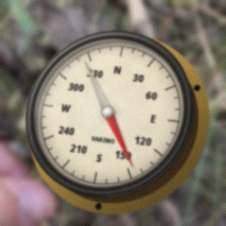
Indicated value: 145°
